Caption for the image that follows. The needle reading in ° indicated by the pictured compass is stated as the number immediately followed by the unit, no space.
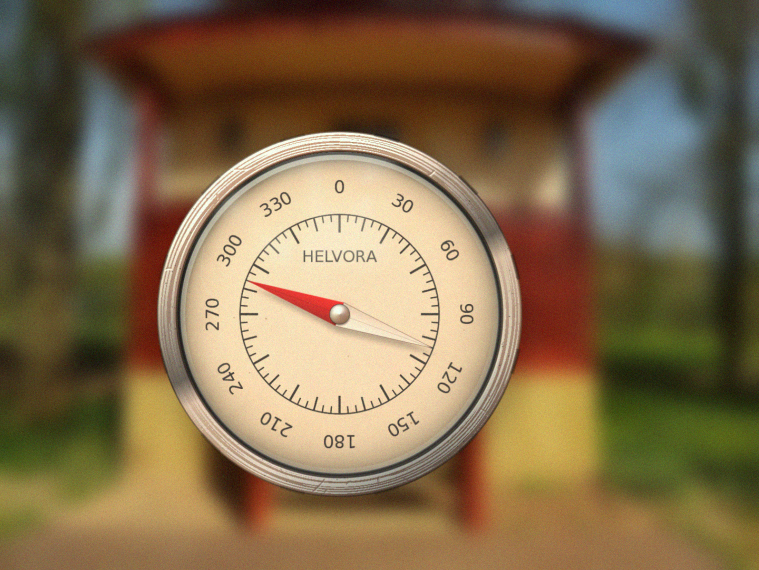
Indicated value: 290°
